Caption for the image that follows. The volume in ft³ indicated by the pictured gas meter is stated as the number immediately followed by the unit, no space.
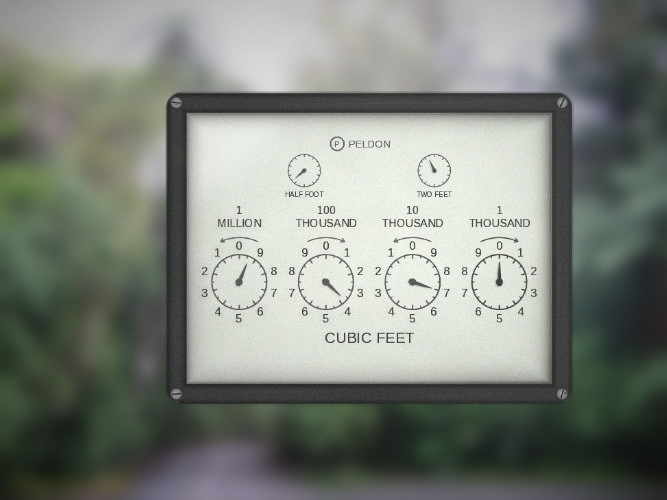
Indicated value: 937000ft³
